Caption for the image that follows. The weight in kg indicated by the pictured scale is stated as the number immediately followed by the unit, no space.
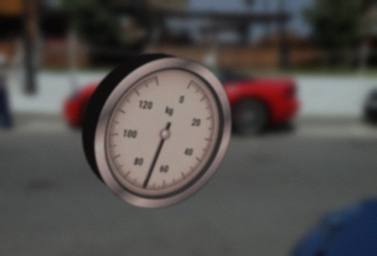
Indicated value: 70kg
